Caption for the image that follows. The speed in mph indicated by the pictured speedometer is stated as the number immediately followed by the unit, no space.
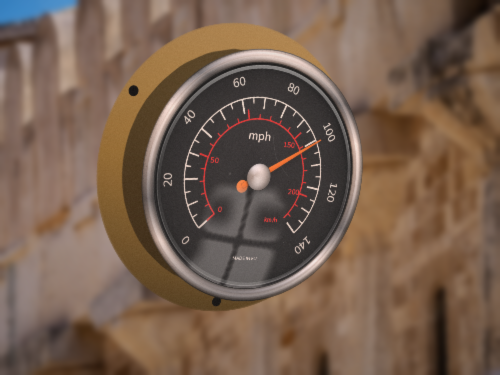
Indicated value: 100mph
